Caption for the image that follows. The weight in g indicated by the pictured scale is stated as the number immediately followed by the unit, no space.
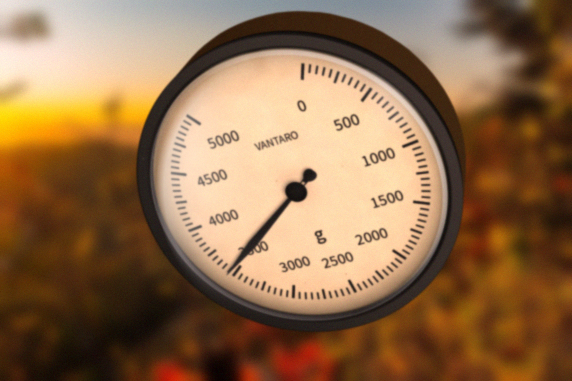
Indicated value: 3550g
